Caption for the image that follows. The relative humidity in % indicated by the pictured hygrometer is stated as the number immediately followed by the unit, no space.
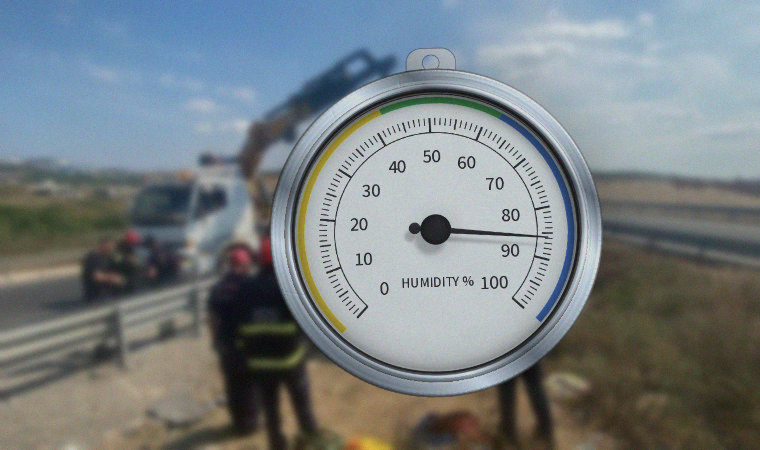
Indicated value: 86%
